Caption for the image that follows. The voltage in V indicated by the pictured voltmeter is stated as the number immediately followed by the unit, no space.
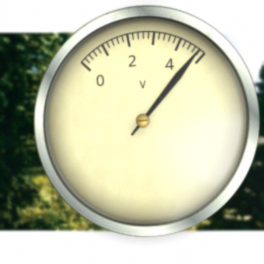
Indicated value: 4.8V
